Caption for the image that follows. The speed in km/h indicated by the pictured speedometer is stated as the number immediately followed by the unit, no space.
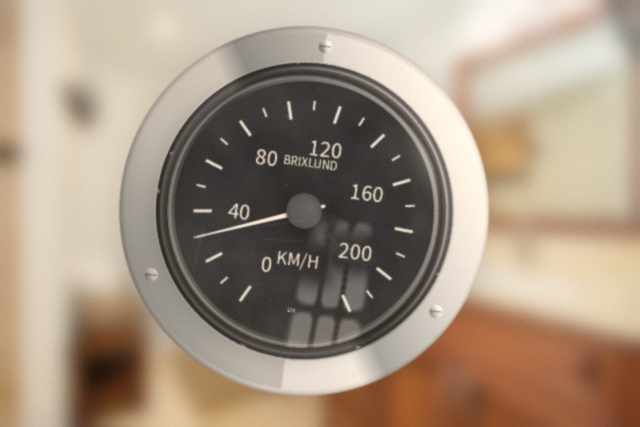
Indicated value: 30km/h
